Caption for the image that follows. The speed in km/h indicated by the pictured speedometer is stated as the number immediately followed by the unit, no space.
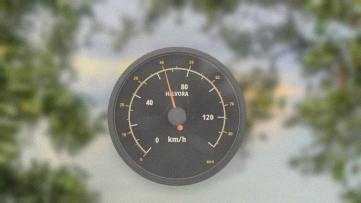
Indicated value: 65km/h
